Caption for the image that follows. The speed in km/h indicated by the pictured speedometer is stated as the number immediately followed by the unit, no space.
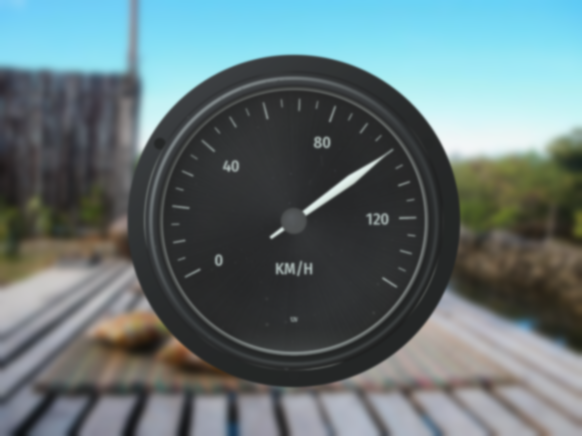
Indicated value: 100km/h
